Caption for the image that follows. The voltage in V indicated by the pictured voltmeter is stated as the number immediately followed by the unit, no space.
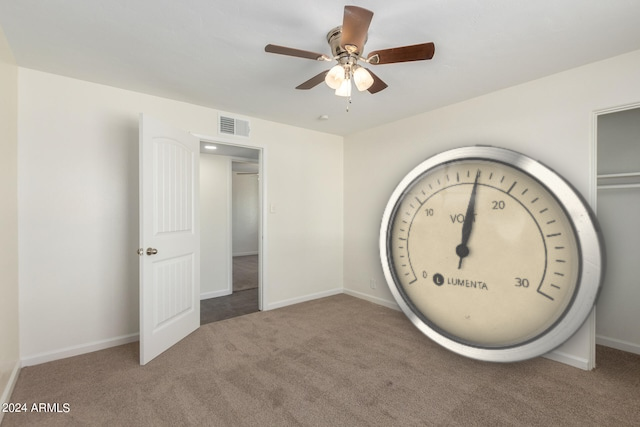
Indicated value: 17V
